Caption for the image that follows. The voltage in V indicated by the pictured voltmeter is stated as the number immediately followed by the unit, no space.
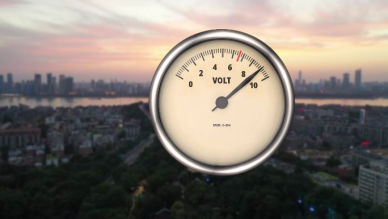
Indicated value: 9V
